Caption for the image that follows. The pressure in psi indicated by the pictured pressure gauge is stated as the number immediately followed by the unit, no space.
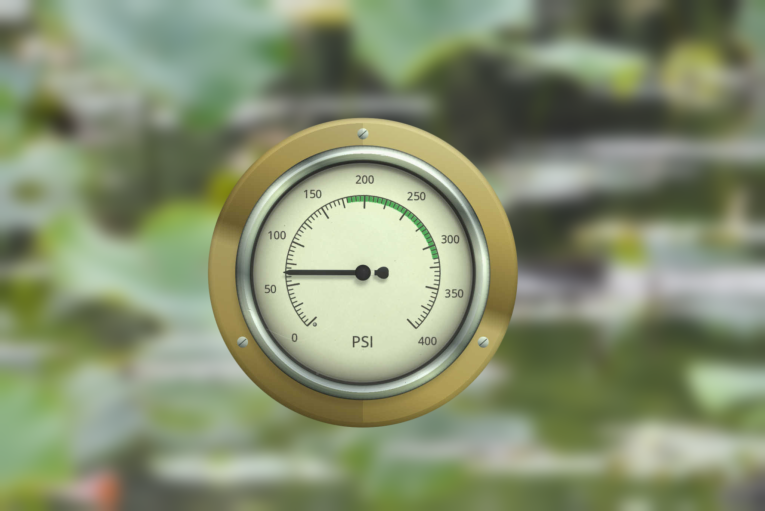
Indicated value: 65psi
